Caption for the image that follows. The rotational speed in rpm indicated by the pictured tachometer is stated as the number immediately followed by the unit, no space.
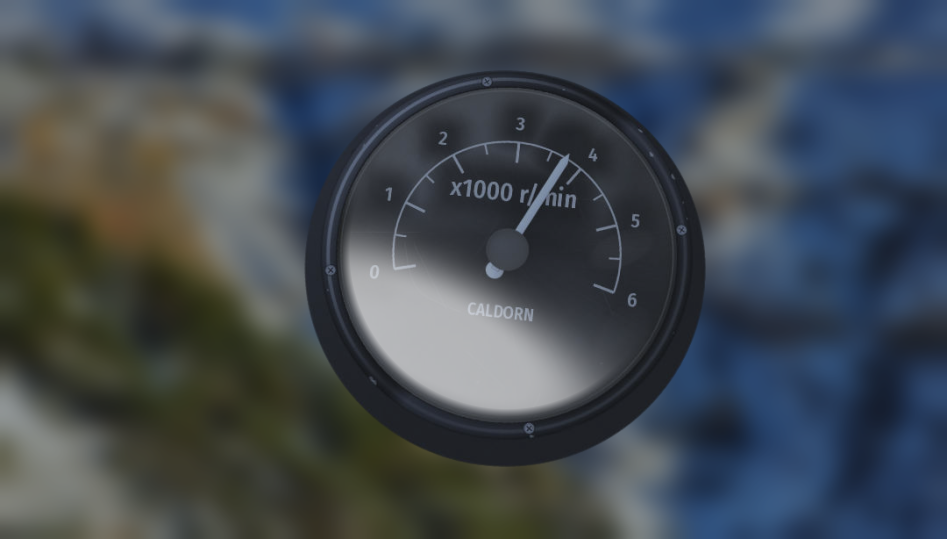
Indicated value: 3750rpm
